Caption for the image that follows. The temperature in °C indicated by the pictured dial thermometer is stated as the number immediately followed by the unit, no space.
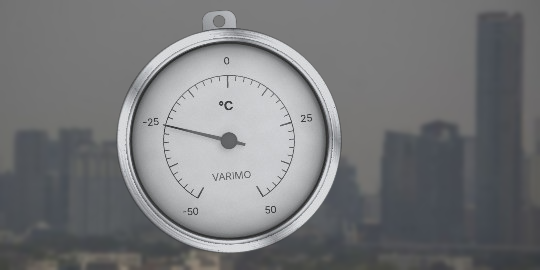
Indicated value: -25°C
